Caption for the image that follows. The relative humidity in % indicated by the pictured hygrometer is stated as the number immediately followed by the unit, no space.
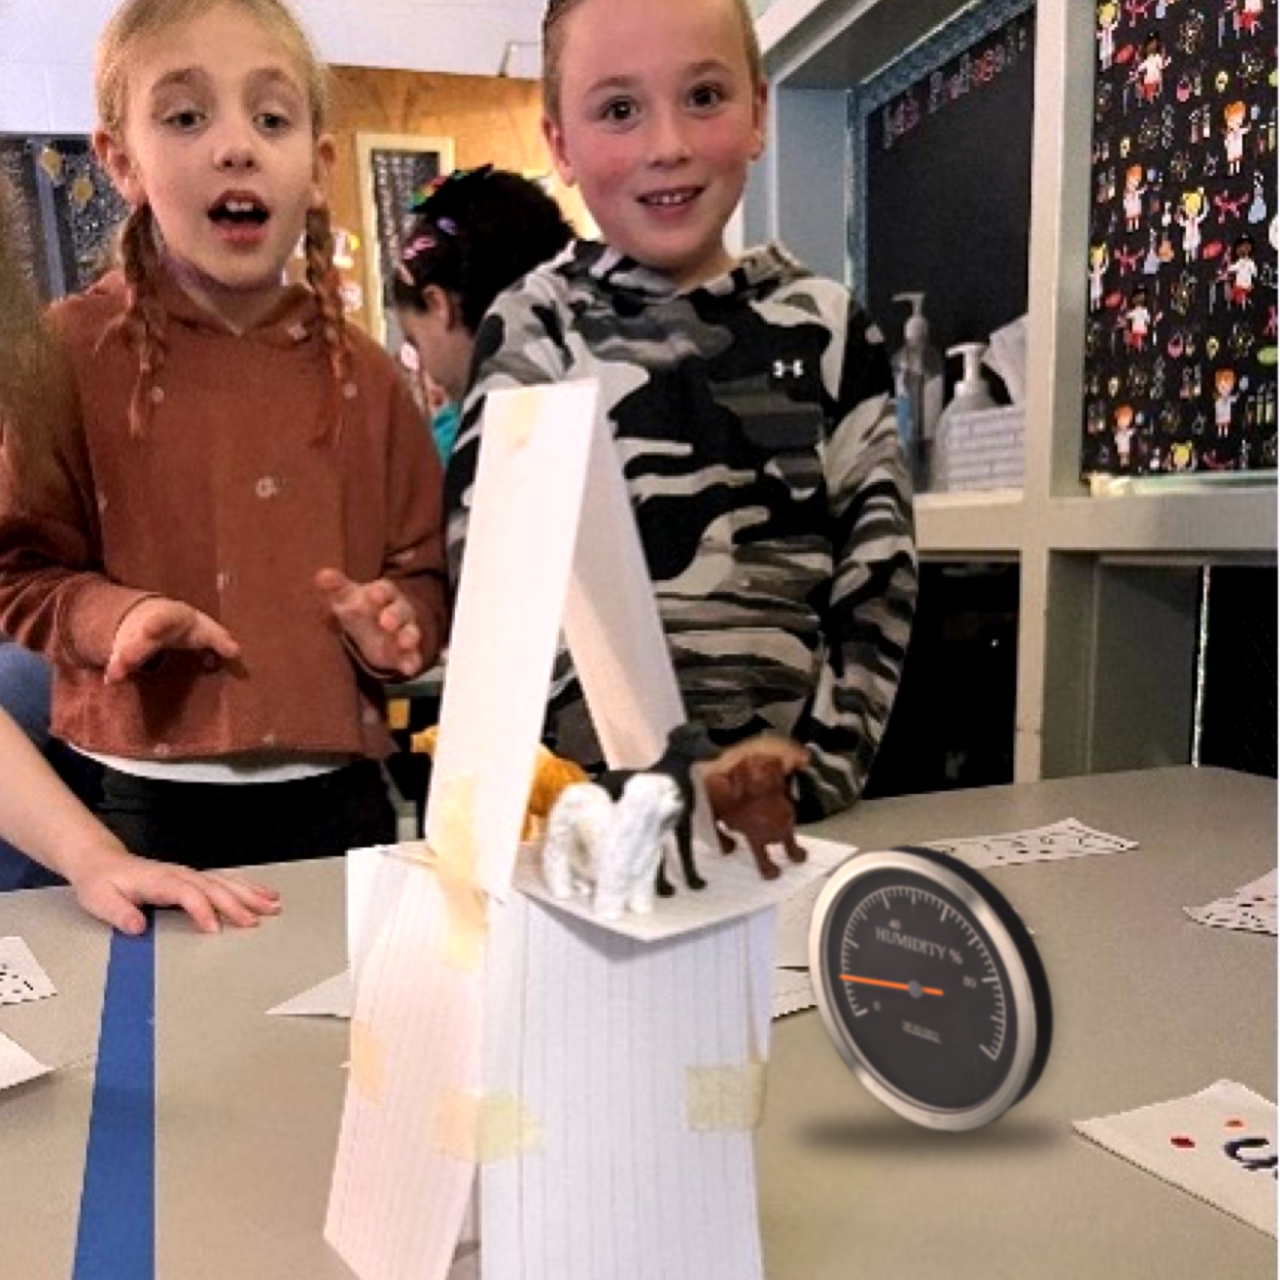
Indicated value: 10%
